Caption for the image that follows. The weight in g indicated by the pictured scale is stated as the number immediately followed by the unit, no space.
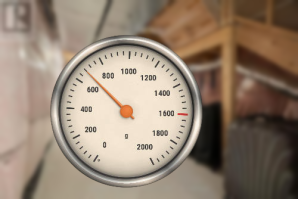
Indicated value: 680g
